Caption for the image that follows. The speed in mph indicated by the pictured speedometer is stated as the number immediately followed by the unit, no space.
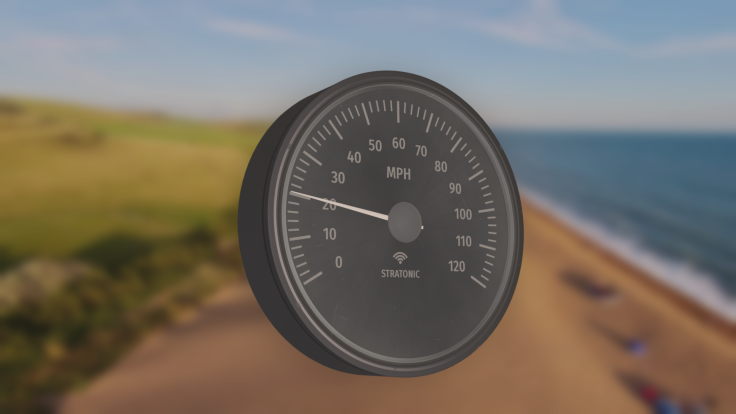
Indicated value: 20mph
